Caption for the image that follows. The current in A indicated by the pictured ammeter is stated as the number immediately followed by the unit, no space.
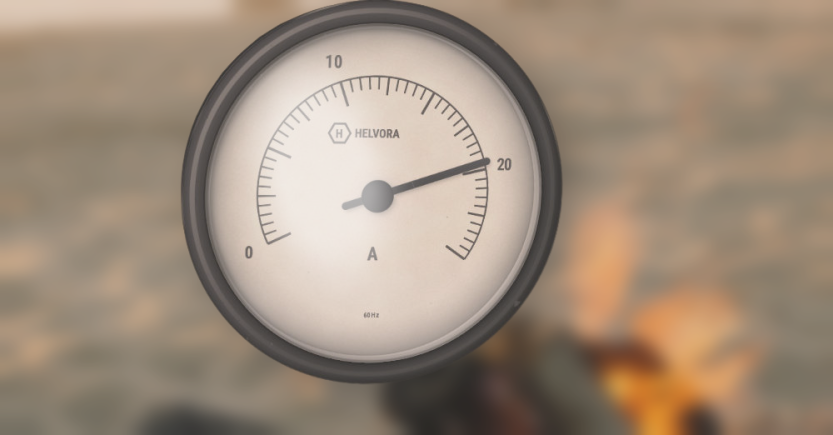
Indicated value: 19.5A
